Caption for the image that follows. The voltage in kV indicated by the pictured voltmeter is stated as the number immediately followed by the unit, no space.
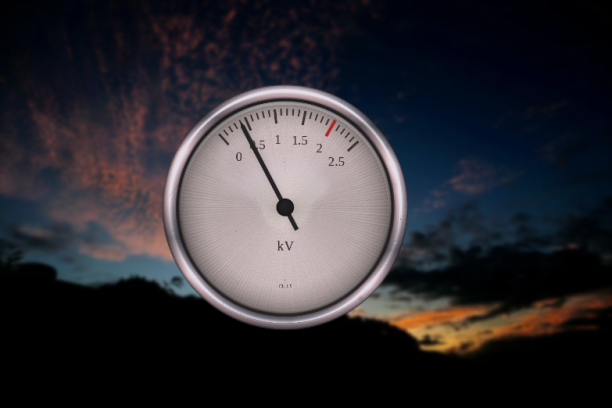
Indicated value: 0.4kV
